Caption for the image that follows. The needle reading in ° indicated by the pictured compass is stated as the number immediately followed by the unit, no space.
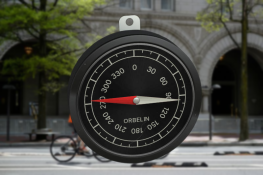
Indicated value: 275°
